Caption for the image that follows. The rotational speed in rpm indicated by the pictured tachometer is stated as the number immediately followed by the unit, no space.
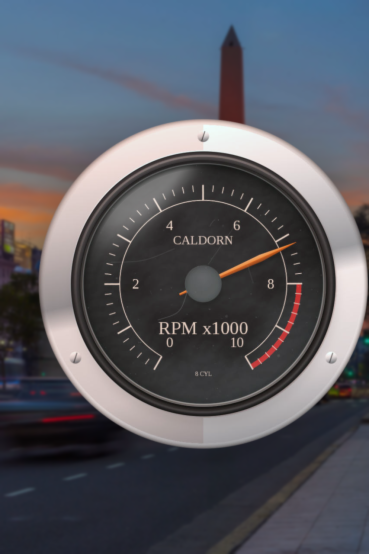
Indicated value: 7200rpm
